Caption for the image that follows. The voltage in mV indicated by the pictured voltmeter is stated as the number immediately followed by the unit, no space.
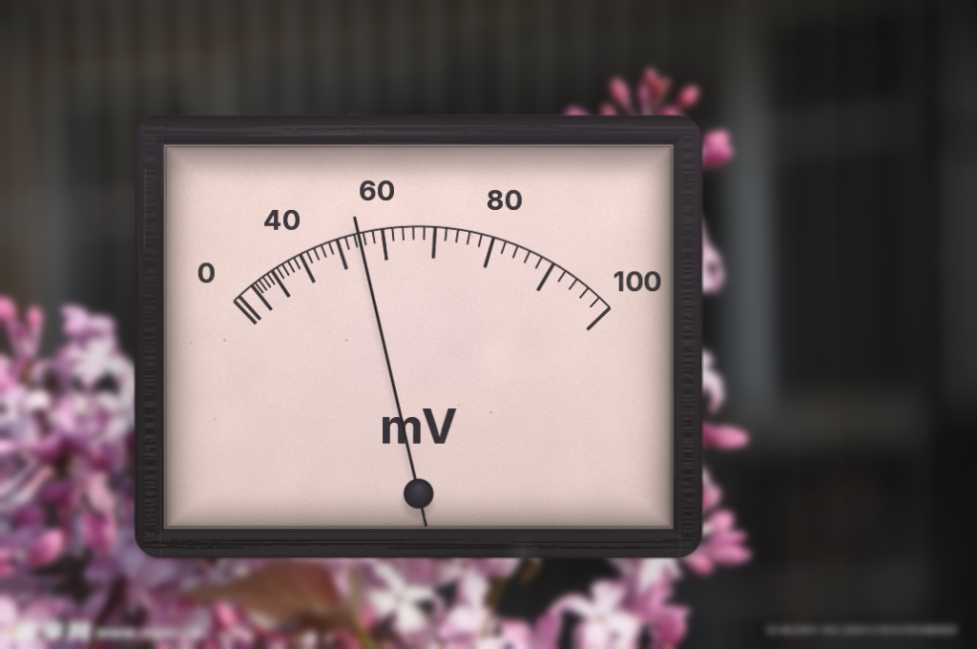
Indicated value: 55mV
